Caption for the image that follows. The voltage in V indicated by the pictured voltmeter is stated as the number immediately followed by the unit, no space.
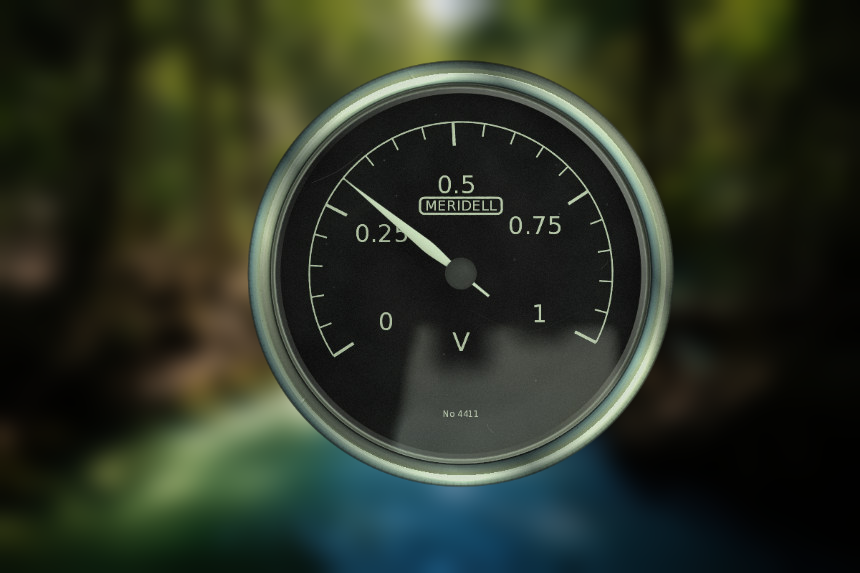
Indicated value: 0.3V
